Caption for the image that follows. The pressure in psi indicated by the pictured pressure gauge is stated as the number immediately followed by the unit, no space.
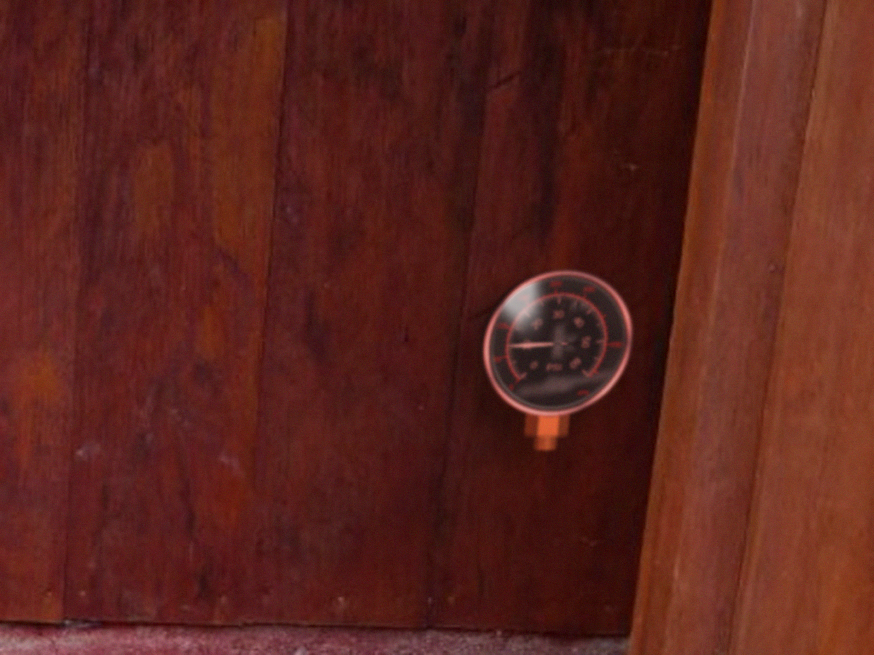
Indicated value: 10psi
